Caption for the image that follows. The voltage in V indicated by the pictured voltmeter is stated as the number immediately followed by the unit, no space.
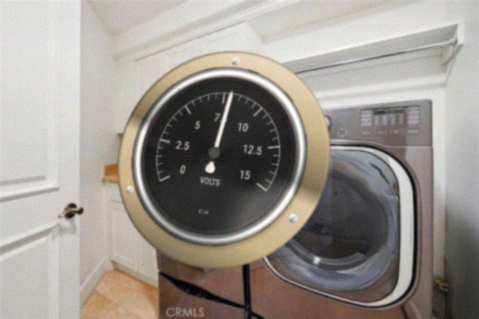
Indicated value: 8V
